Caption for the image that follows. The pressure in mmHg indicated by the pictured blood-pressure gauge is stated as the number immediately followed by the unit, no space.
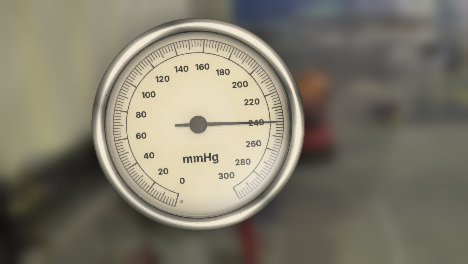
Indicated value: 240mmHg
